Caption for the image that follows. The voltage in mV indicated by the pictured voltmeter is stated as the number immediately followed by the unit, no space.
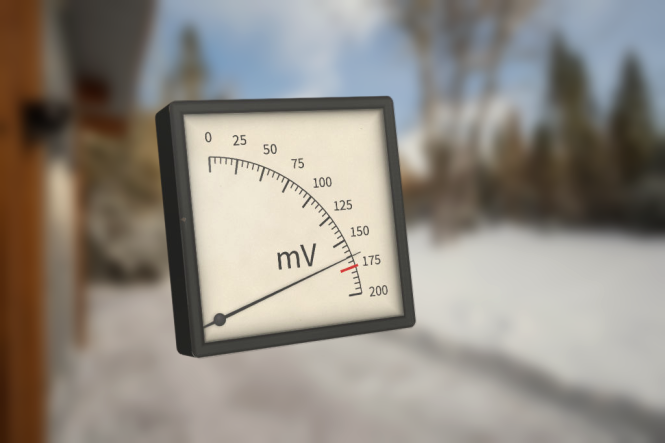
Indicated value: 165mV
